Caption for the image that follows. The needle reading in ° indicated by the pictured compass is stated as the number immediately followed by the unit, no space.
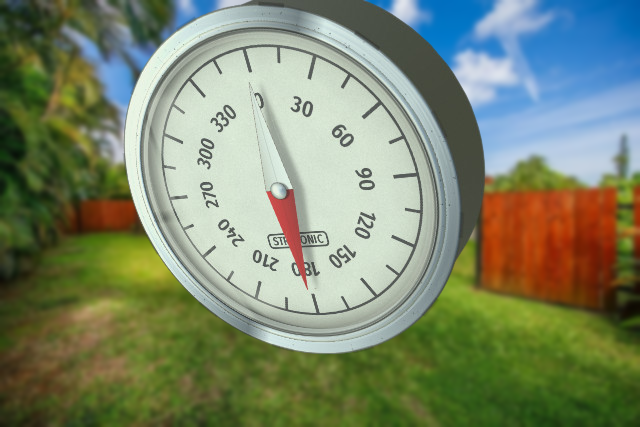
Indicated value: 180°
